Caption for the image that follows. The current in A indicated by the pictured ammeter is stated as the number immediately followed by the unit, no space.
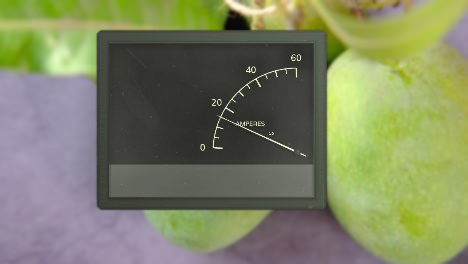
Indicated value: 15A
